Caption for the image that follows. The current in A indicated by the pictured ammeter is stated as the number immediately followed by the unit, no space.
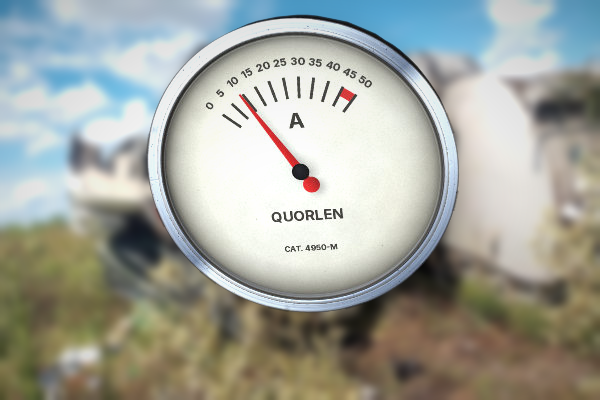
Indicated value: 10A
